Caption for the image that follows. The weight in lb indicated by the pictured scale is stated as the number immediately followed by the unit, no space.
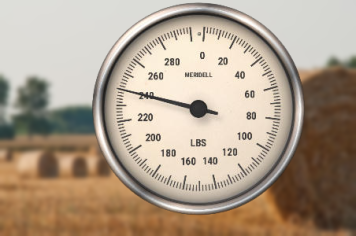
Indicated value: 240lb
